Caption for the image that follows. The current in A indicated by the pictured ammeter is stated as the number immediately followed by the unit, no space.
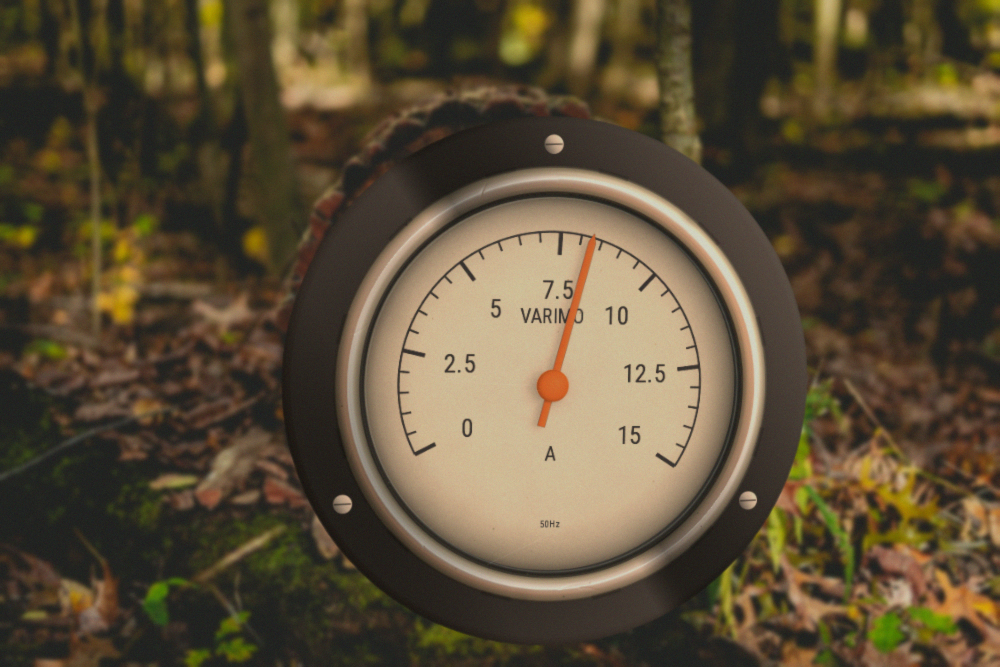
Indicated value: 8.25A
